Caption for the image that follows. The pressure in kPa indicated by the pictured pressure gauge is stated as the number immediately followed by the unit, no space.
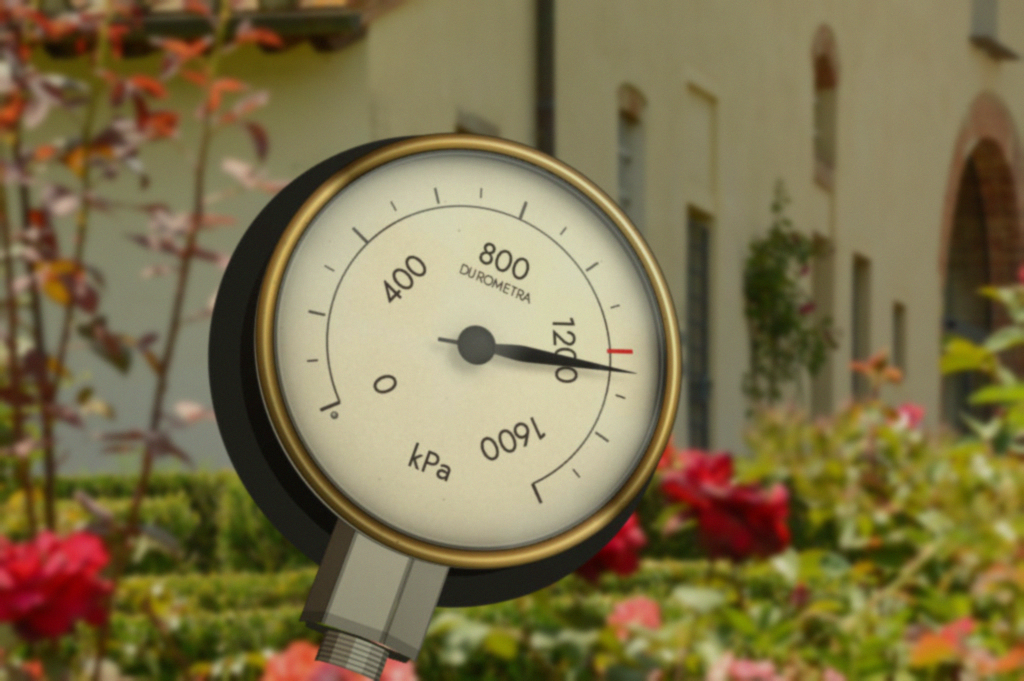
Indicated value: 1250kPa
